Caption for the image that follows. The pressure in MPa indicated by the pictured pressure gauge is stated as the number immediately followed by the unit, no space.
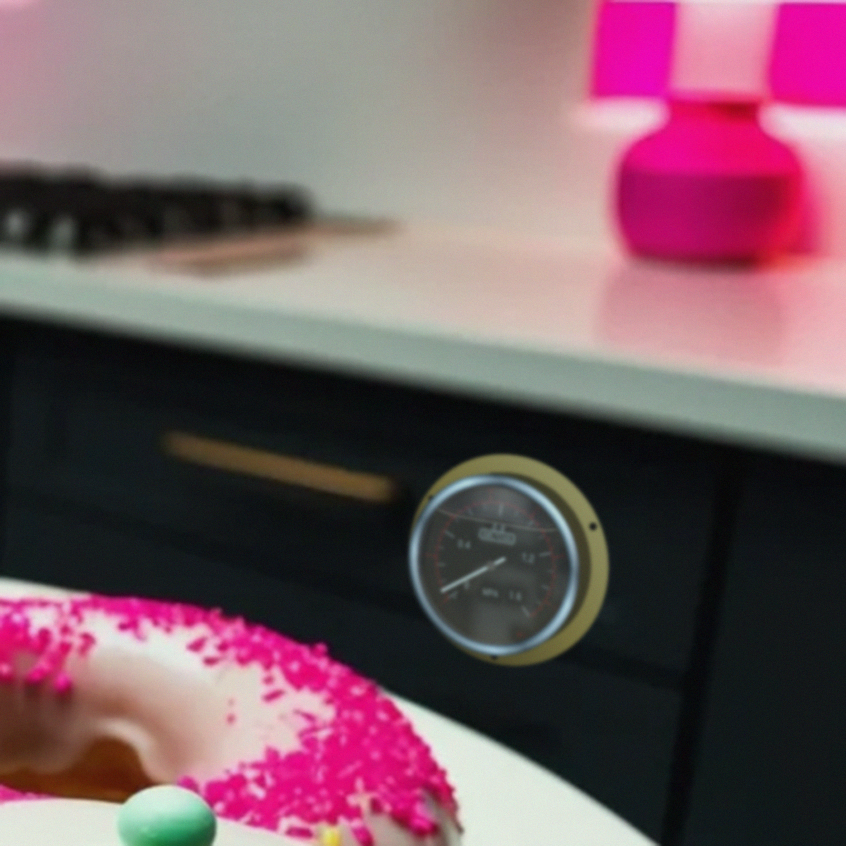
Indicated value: 0.05MPa
